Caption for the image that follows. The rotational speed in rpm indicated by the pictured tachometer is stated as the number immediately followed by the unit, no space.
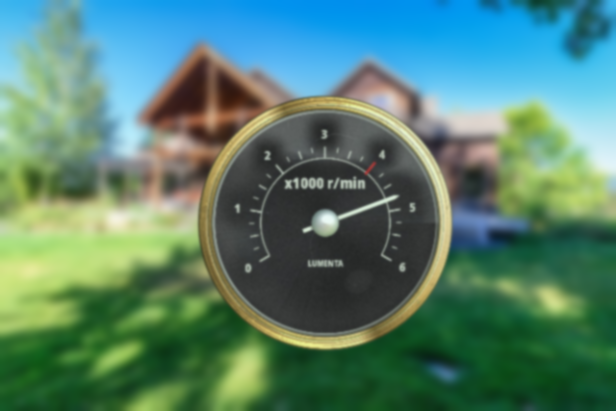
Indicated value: 4750rpm
